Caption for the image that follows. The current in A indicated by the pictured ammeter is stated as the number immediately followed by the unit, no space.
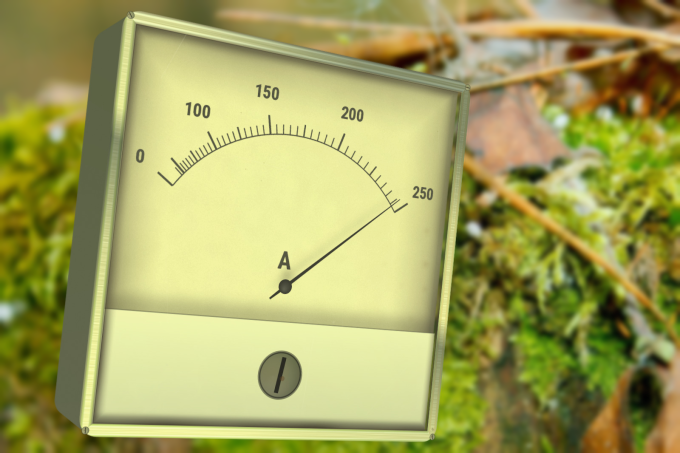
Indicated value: 245A
